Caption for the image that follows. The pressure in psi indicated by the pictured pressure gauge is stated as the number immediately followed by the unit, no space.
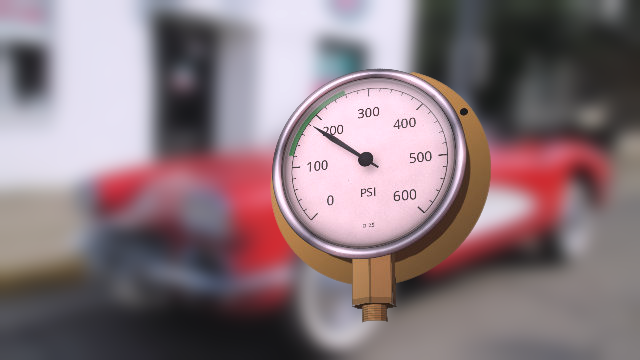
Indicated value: 180psi
